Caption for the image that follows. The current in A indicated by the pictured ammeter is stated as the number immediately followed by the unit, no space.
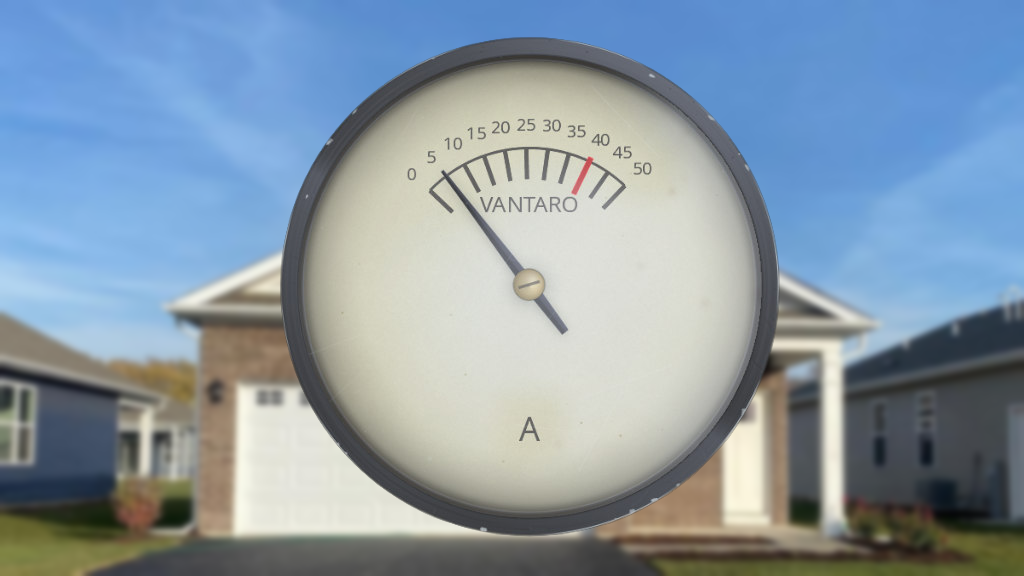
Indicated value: 5A
